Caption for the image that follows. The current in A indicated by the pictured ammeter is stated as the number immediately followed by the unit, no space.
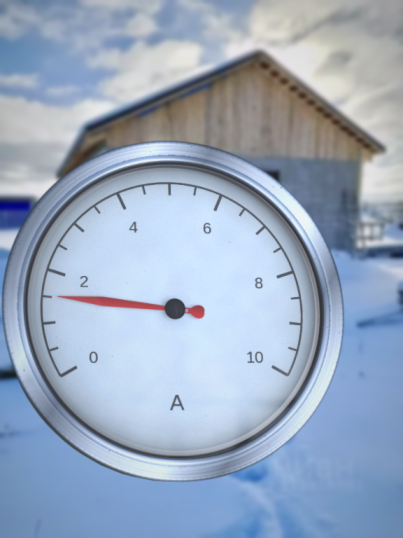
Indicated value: 1.5A
